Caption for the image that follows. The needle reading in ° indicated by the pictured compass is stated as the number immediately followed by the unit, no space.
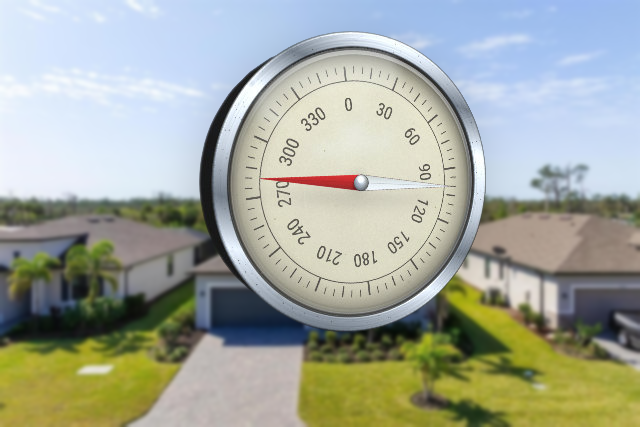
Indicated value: 280°
